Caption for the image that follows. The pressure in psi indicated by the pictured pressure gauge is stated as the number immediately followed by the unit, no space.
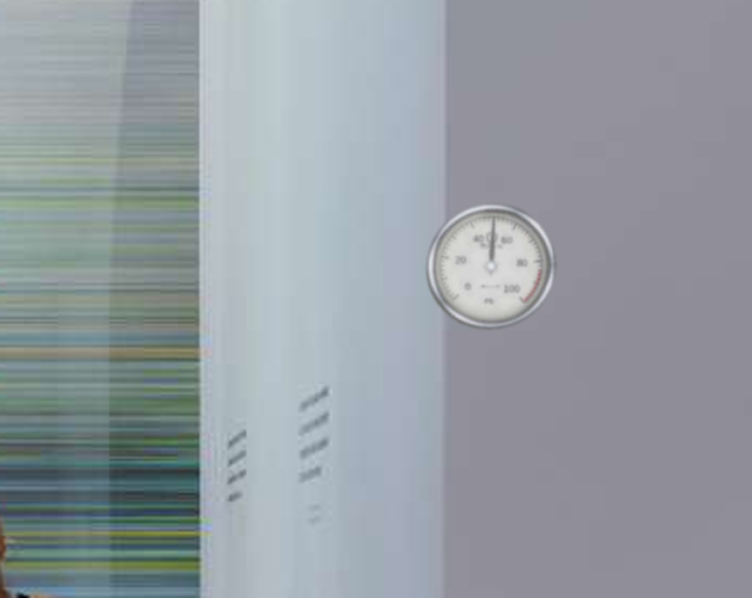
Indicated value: 50psi
